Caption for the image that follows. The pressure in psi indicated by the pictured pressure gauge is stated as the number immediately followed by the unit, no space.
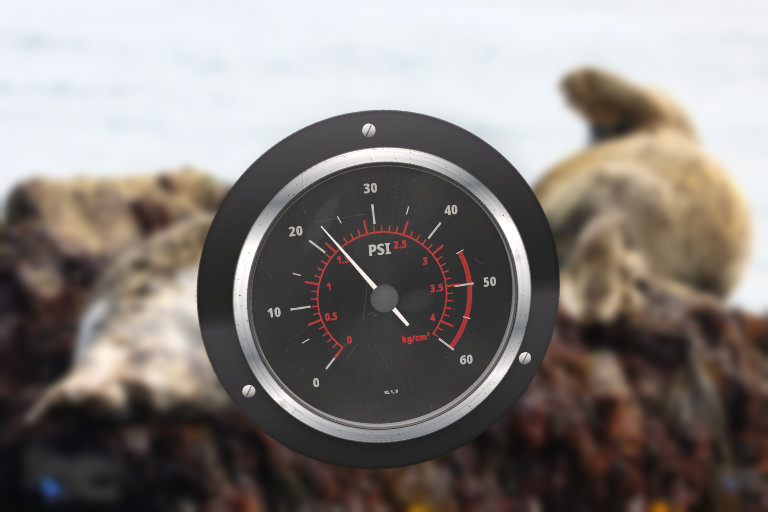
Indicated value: 22.5psi
